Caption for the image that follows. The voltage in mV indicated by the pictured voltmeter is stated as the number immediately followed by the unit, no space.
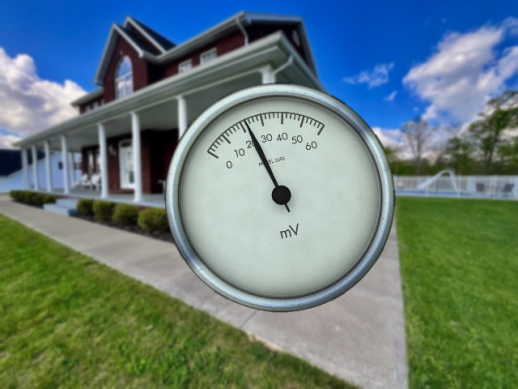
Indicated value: 22mV
